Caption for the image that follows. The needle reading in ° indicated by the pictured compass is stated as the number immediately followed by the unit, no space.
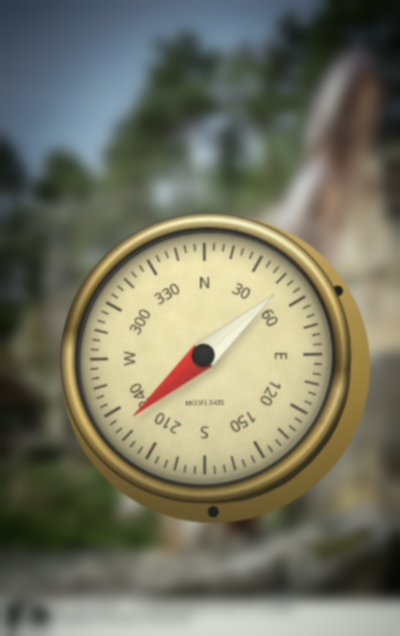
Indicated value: 230°
